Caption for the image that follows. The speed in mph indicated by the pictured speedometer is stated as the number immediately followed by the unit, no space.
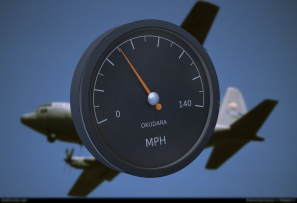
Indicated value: 50mph
